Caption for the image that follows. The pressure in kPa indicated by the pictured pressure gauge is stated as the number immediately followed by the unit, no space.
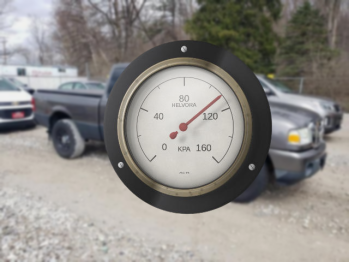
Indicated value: 110kPa
